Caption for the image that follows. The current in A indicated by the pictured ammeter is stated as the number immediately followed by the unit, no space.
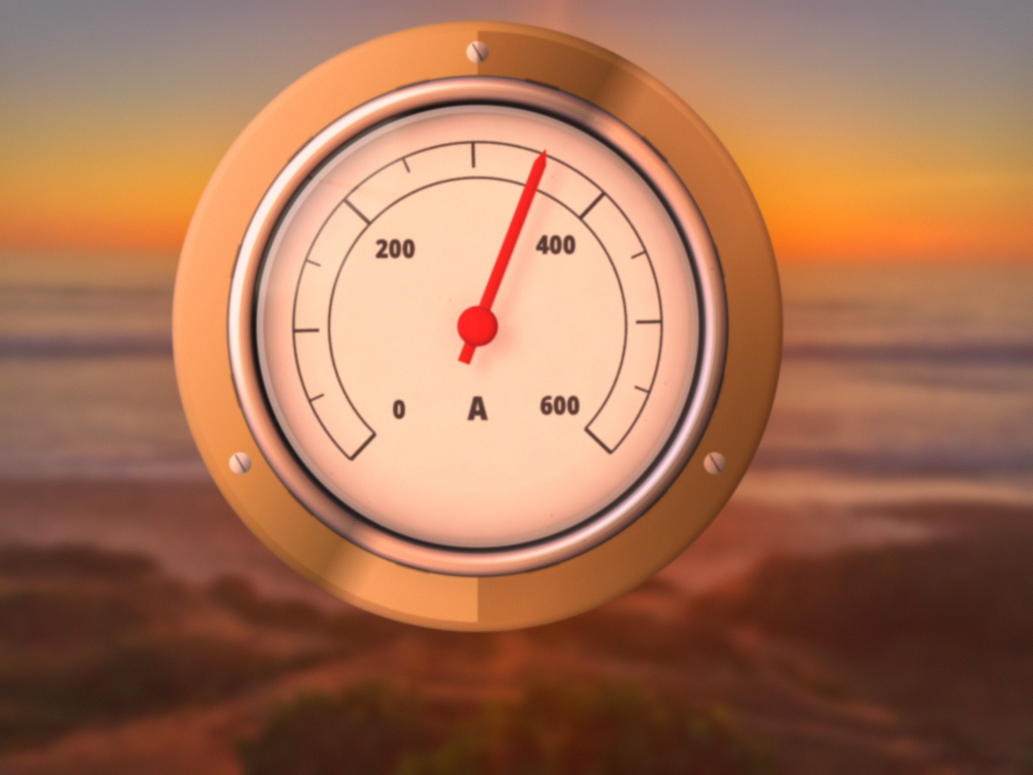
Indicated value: 350A
